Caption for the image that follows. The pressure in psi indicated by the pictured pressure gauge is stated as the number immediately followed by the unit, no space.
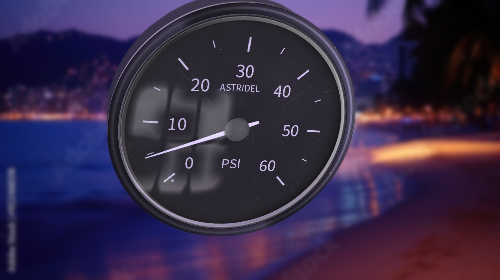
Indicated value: 5psi
